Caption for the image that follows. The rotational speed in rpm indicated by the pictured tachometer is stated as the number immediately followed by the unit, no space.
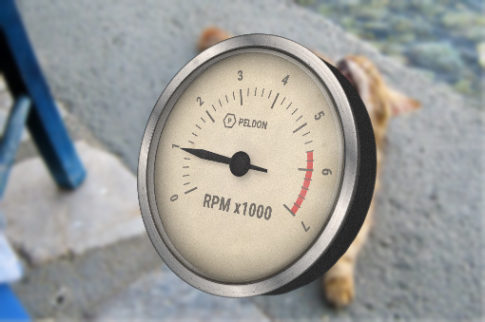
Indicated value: 1000rpm
